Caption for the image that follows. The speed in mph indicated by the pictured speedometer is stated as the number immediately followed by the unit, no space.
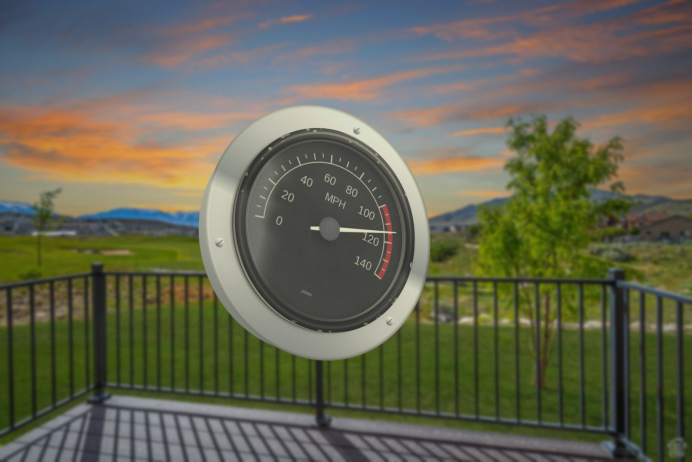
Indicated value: 115mph
